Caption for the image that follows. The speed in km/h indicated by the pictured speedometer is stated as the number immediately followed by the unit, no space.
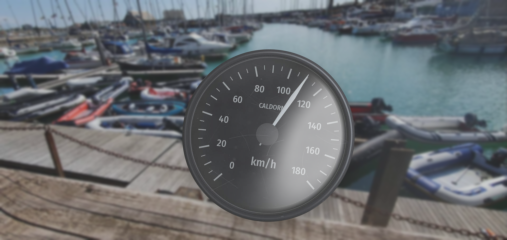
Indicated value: 110km/h
